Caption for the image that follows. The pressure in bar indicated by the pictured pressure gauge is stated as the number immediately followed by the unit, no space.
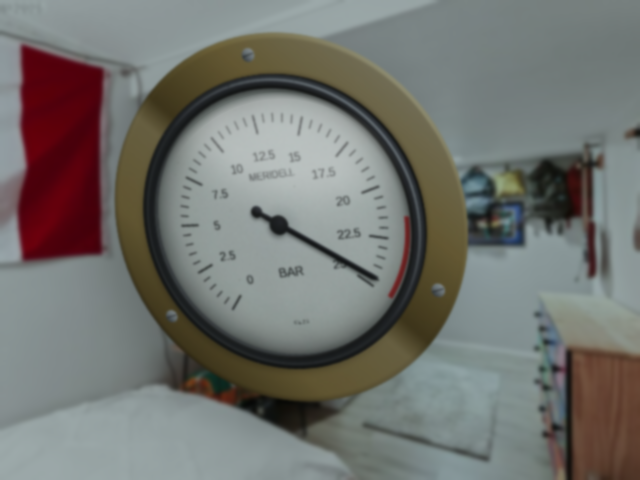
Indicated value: 24.5bar
